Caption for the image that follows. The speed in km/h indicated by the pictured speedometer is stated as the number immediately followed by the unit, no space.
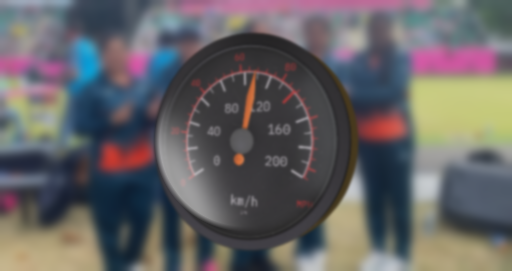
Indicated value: 110km/h
